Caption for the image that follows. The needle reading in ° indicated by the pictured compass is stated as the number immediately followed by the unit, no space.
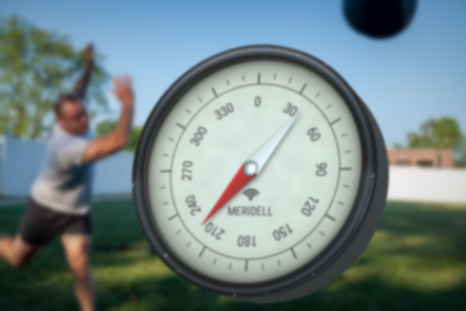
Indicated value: 220°
